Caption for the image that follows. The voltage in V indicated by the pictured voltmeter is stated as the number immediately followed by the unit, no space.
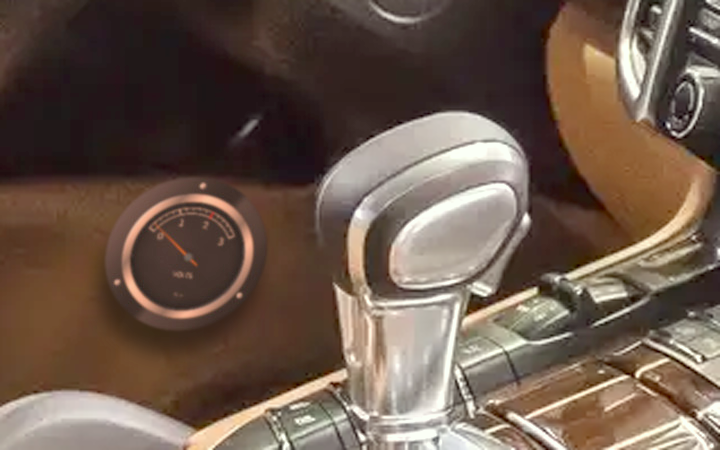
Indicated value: 0.2V
